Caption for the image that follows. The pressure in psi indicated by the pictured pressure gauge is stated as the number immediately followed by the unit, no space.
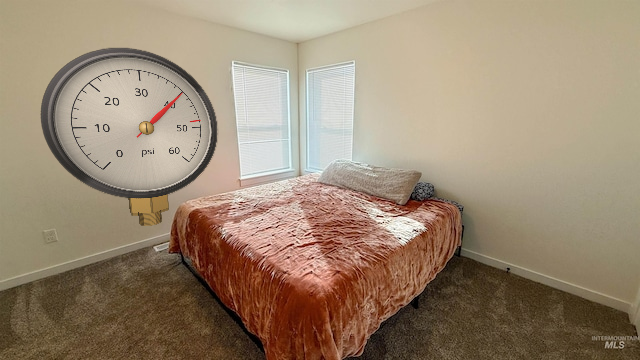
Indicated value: 40psi
